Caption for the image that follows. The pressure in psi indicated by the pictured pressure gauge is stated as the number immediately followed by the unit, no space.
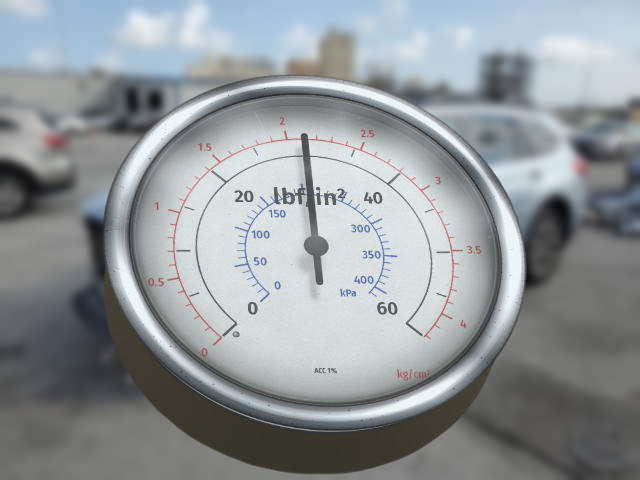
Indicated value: 30psi
